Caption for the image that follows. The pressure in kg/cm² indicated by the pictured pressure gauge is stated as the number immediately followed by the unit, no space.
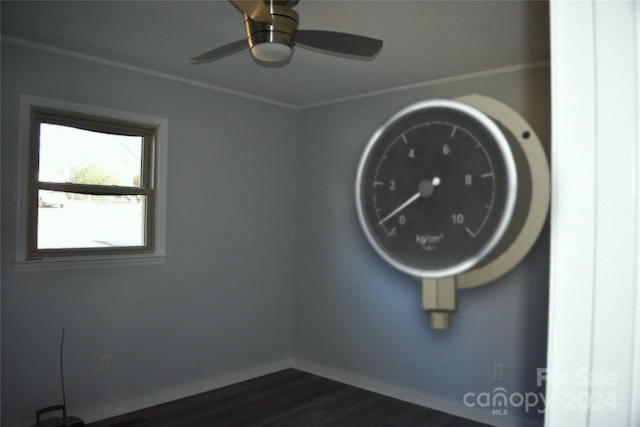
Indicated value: 0.5kg/cm²
